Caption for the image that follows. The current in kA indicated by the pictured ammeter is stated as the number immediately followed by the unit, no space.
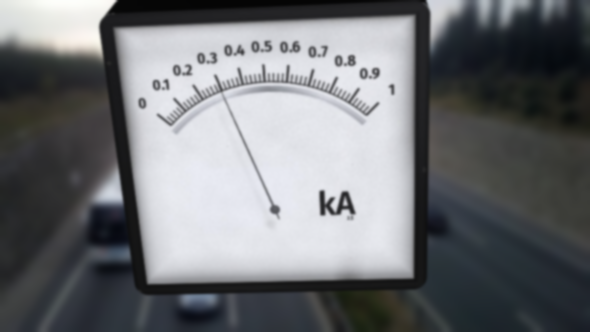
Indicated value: 0.3kA
